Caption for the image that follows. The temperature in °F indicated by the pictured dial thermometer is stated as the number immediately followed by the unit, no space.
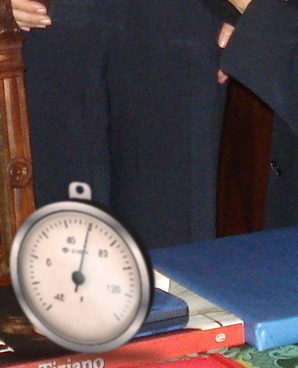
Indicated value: 60°F
